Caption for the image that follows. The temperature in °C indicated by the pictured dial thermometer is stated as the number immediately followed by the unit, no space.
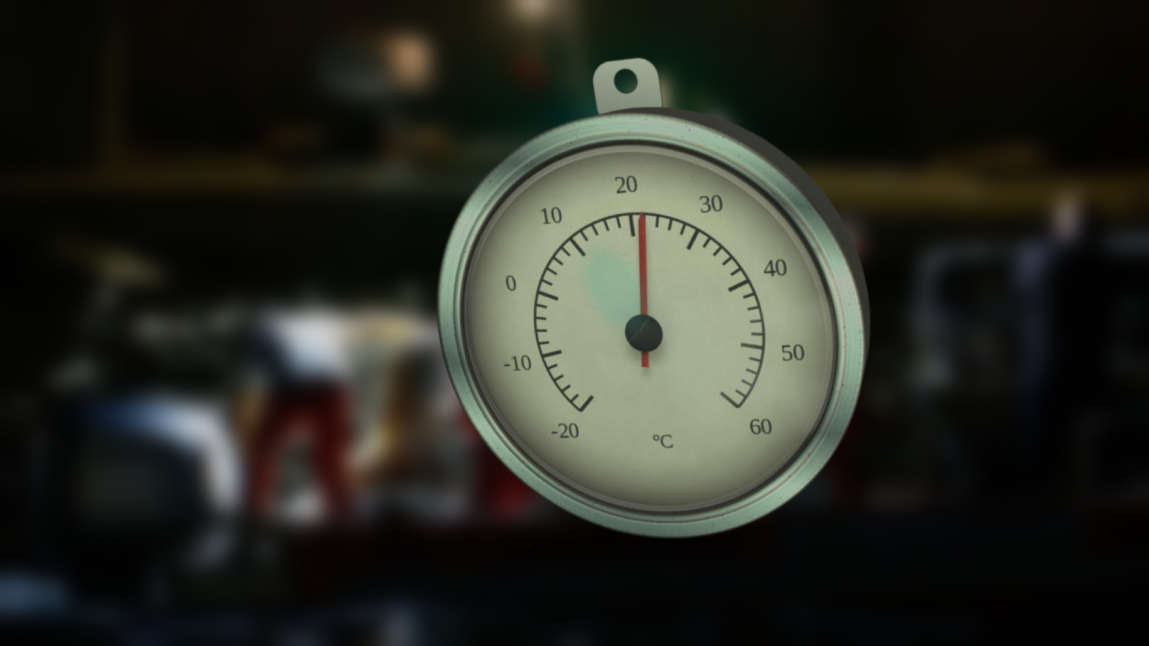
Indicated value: 22°C
